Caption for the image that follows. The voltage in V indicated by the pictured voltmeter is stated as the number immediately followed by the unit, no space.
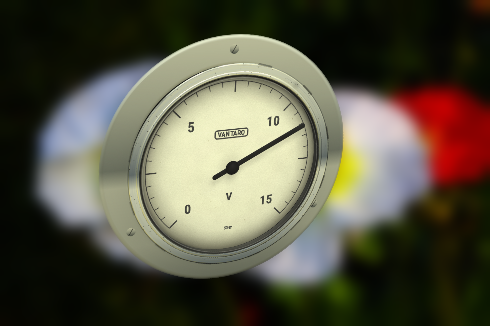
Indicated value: 11V
